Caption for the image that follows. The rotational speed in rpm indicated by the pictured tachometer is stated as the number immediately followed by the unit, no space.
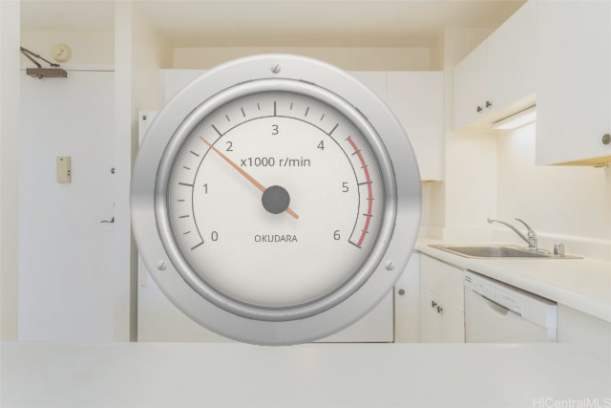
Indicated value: 1750rpm
